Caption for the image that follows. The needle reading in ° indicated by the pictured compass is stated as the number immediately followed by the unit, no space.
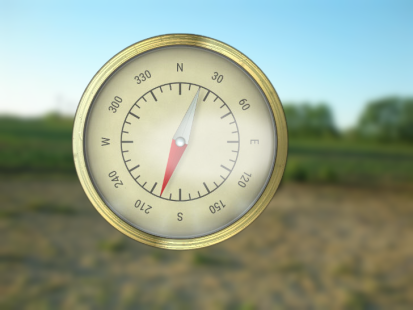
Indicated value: 200°
